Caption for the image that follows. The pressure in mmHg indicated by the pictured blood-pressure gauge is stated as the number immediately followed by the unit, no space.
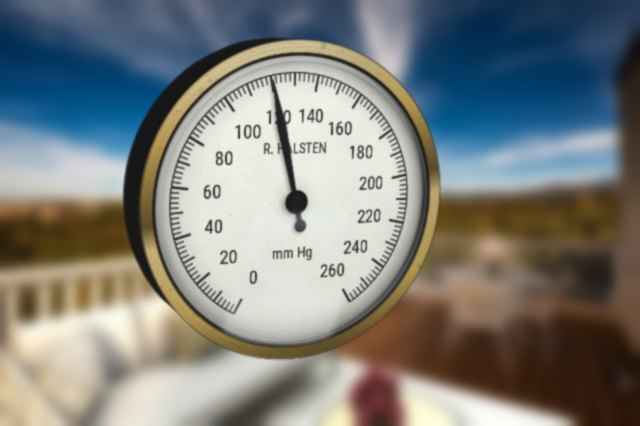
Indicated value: 120mmHg
